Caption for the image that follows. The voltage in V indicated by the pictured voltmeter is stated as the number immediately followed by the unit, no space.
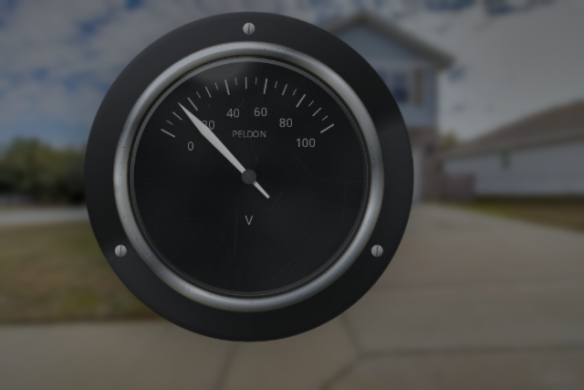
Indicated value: 15V
